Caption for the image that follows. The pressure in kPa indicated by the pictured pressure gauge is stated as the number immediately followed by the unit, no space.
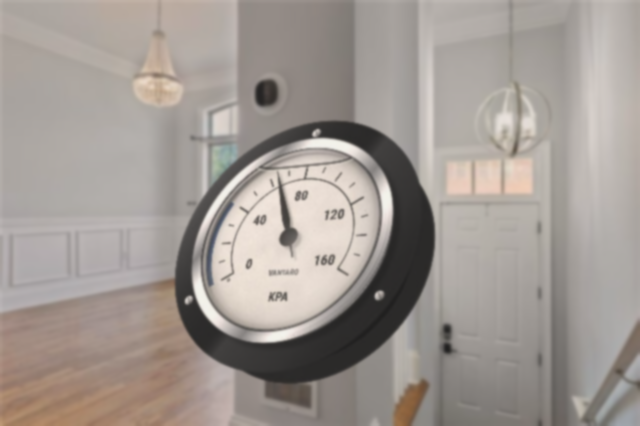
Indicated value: 65kPa
